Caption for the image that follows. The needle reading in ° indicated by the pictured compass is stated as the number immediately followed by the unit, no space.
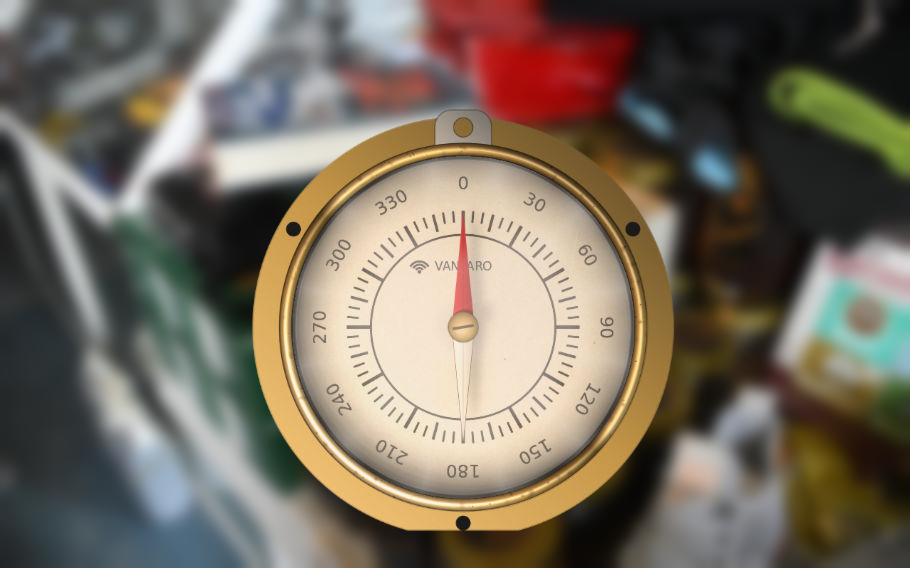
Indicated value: 0°
